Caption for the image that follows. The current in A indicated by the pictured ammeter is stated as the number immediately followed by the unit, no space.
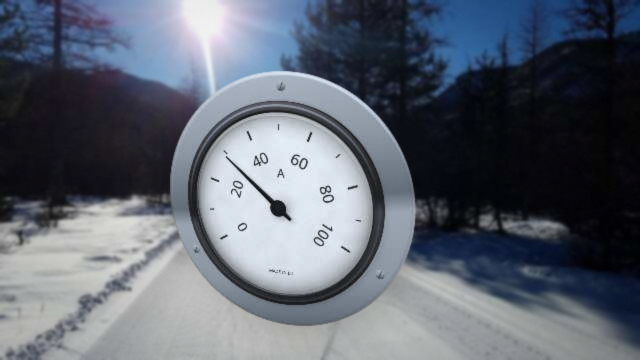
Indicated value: 30A
